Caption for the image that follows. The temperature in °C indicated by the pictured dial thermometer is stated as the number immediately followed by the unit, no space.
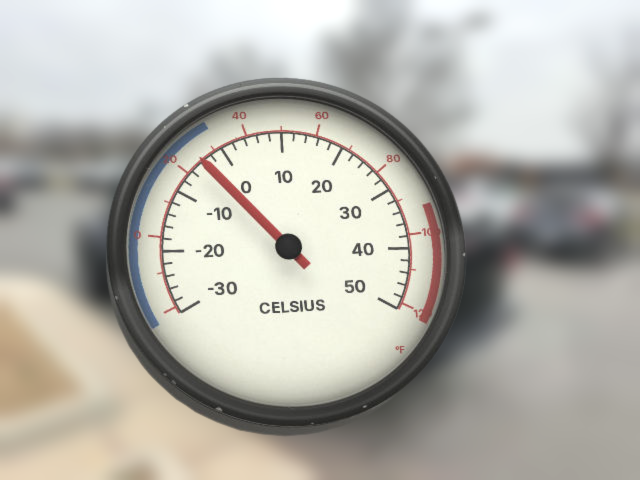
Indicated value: -4°C
